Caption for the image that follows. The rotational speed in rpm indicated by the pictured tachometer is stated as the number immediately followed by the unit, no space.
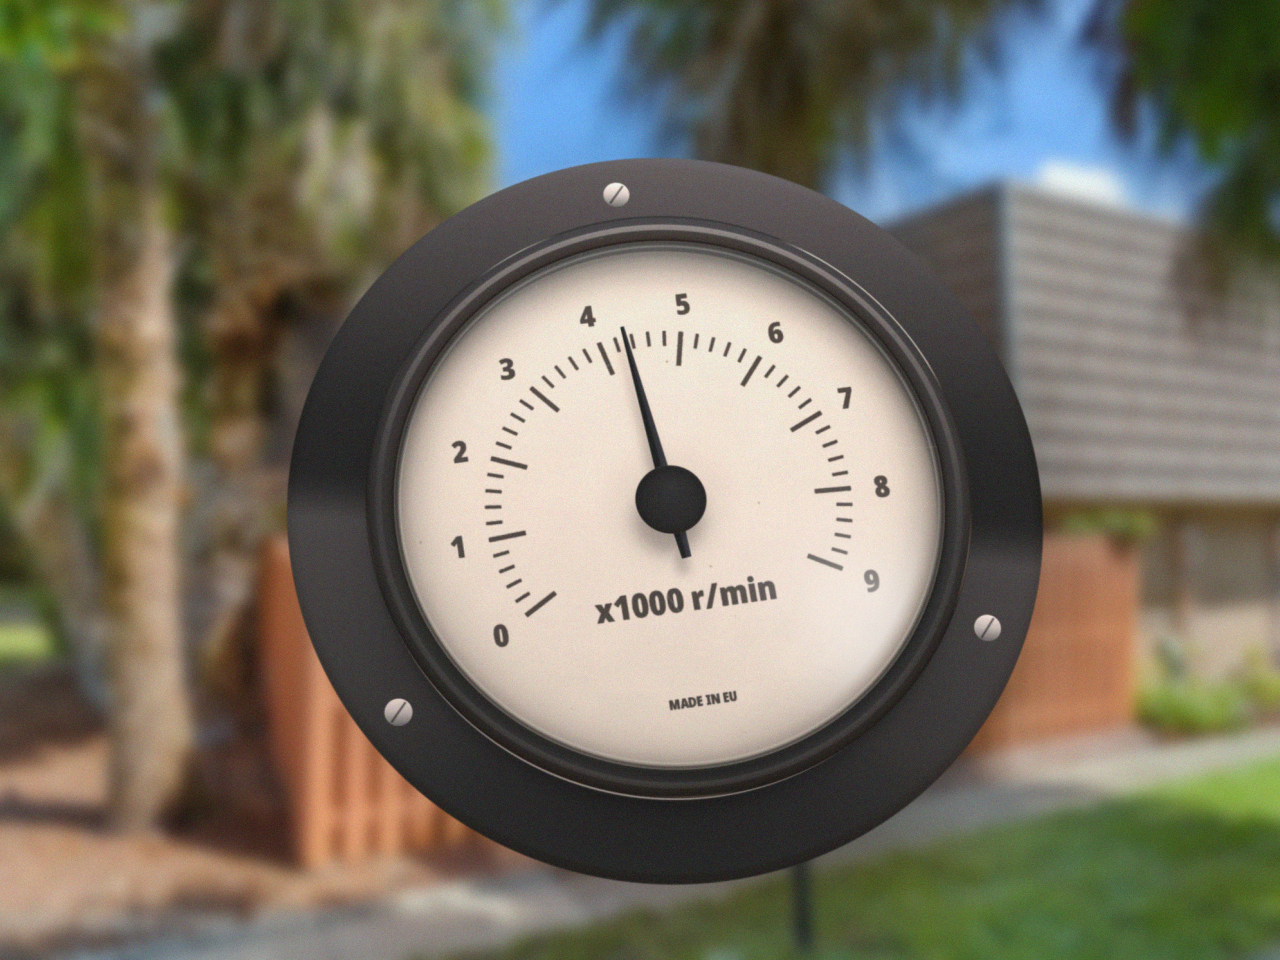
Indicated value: 4300rpm
